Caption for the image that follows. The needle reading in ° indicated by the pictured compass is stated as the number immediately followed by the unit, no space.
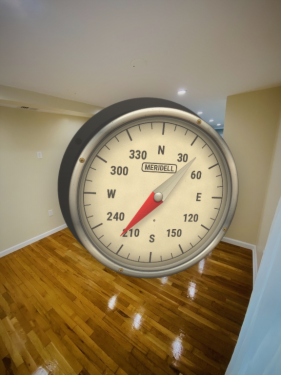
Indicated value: 220°
